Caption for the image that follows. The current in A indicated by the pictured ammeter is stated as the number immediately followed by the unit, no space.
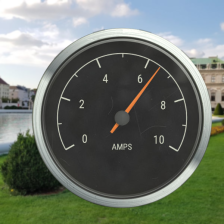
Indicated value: 6.5A
